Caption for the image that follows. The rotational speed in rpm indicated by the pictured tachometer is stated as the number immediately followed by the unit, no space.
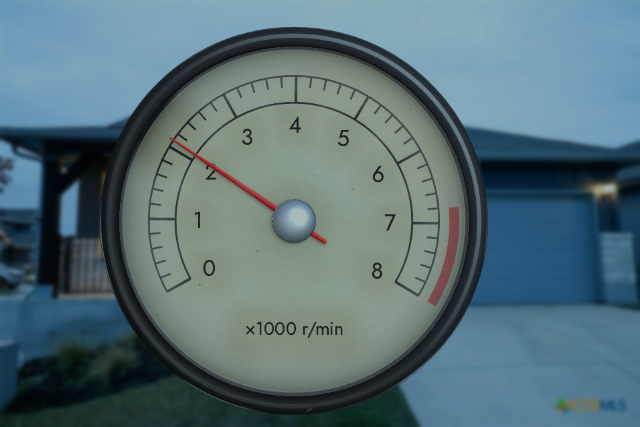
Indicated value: 2100rpm
